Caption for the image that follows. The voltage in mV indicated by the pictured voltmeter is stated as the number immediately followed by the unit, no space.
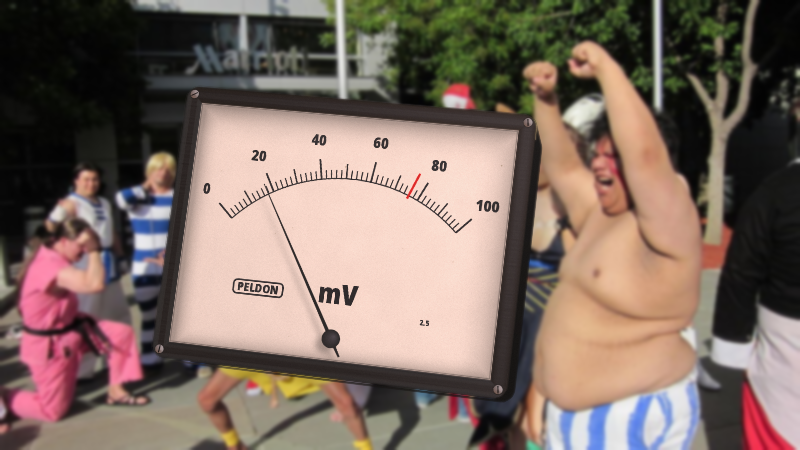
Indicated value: 18mV
